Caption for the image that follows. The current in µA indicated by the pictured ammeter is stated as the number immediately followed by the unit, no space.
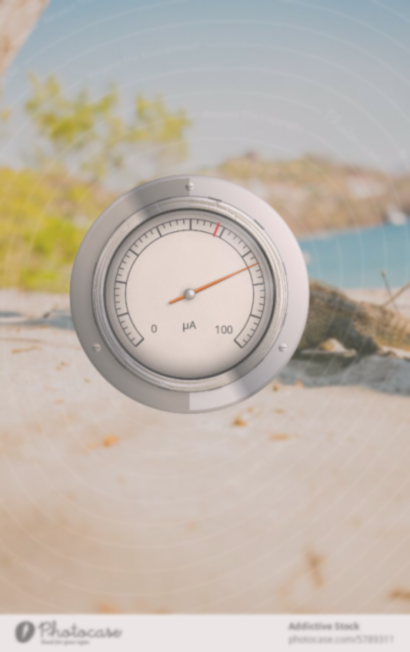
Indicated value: 74µA
